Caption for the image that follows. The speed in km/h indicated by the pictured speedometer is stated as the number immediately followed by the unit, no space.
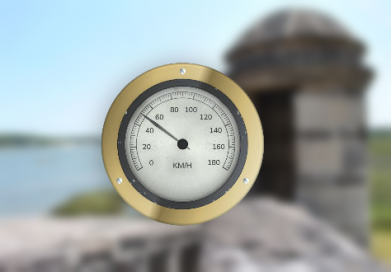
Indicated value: 50km/h
